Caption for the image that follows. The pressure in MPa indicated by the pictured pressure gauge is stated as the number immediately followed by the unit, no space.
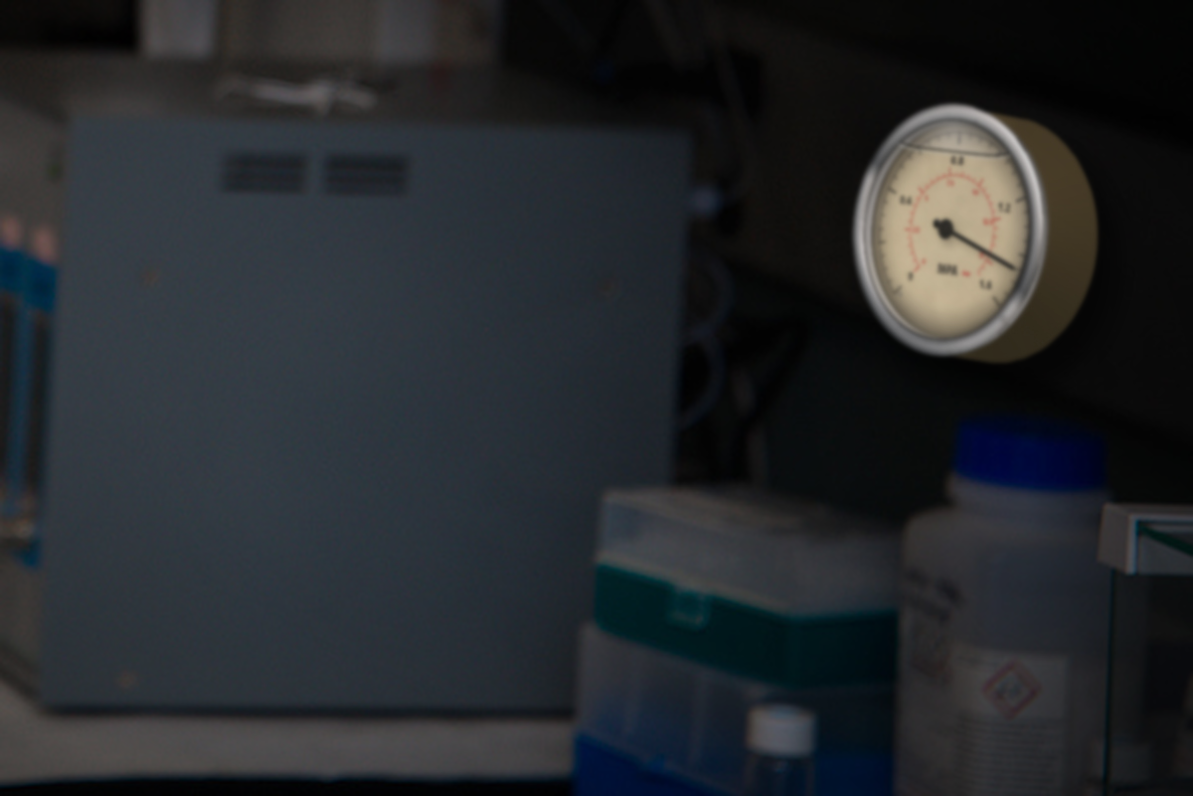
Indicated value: 1.45MPa
